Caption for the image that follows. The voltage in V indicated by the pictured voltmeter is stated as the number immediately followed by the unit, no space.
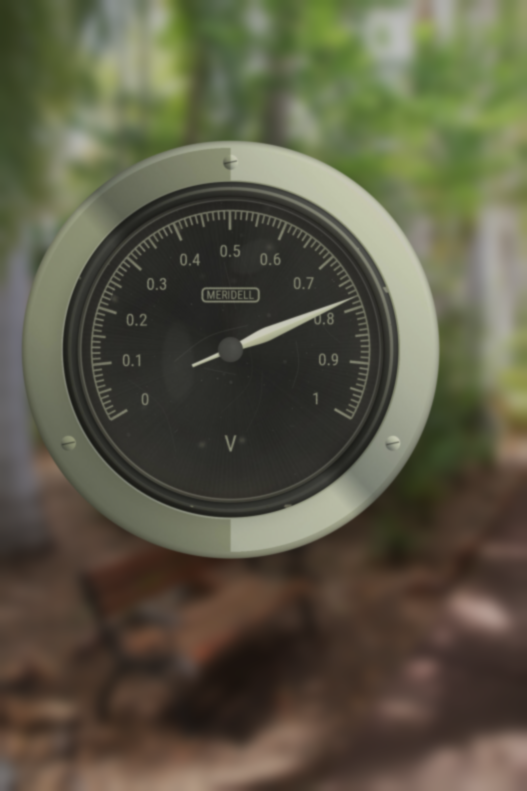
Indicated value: 0.78V
